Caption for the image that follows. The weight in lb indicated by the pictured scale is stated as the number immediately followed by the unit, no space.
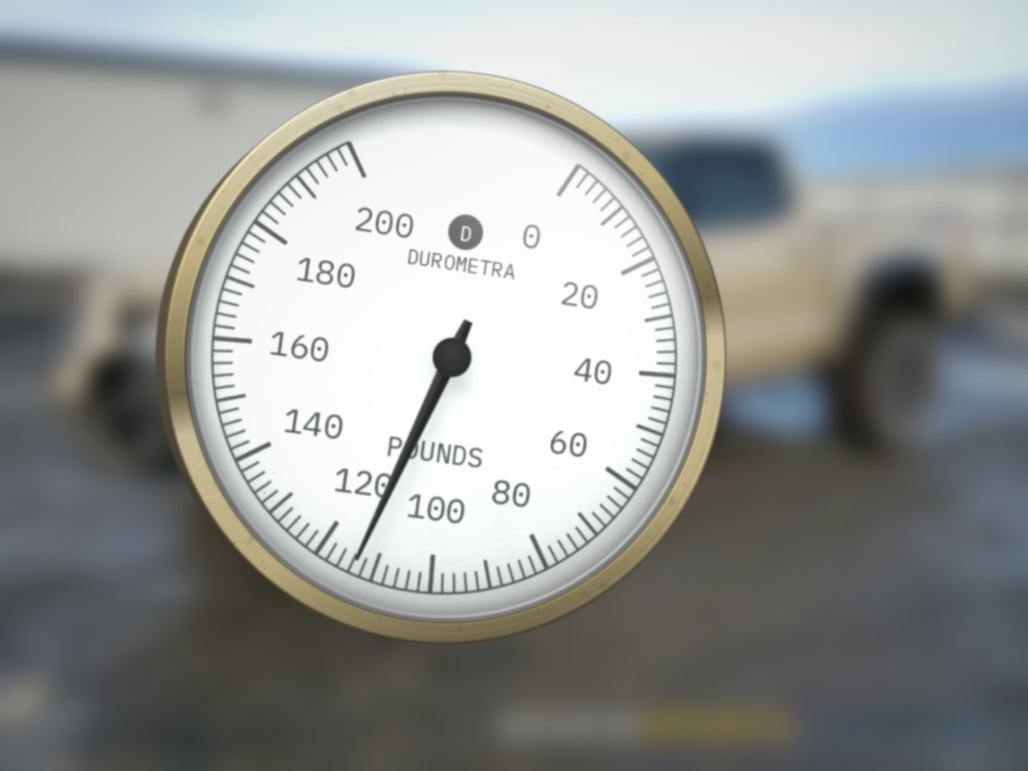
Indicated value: 114lb
